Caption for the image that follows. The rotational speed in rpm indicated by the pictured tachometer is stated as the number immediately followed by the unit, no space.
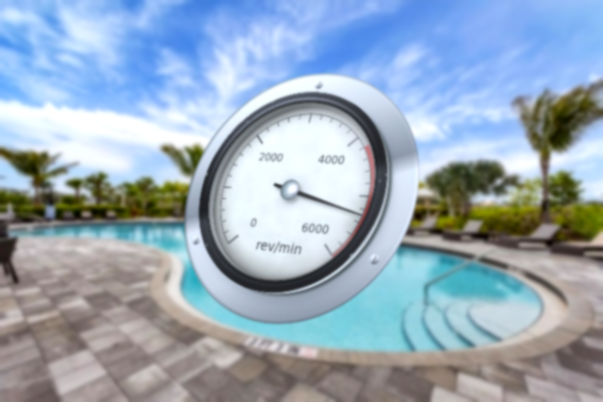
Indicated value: 5300rpm
